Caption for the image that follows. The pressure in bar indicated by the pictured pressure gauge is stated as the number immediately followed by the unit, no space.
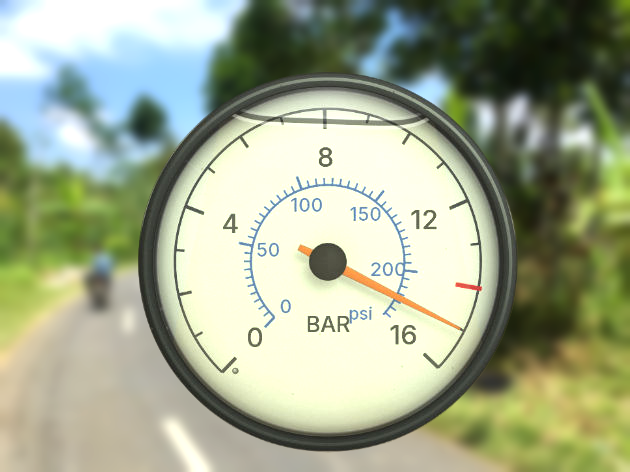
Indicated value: 15bar
